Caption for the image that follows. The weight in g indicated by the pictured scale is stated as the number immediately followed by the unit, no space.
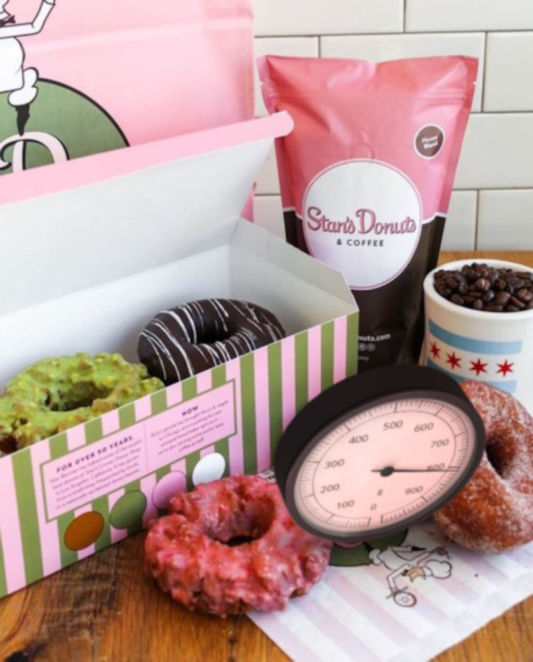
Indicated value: 800g
